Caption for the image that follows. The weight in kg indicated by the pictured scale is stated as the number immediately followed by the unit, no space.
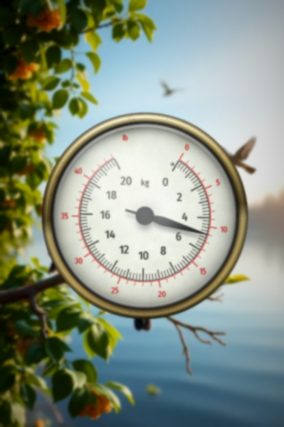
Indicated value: 5kg
